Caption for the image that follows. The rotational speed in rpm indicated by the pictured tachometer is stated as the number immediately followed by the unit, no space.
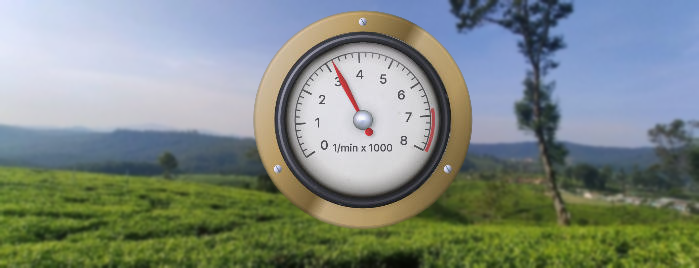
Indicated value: 3200rpm
